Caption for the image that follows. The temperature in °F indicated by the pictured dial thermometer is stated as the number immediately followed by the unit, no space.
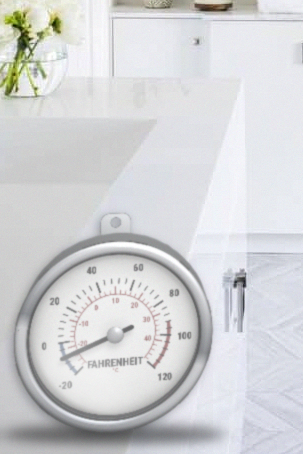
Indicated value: -8°F
